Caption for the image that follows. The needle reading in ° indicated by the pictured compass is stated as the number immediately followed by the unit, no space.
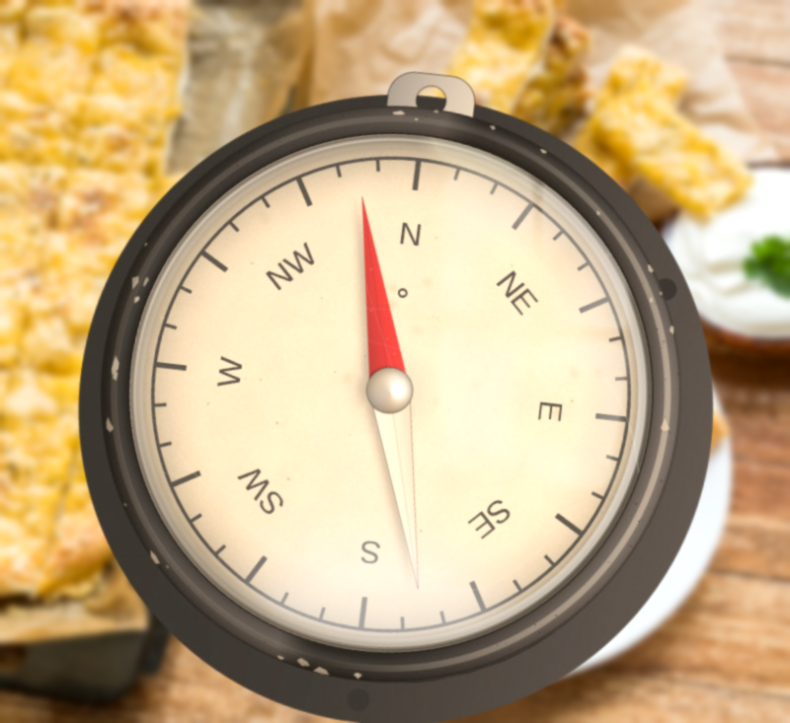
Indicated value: 345°
